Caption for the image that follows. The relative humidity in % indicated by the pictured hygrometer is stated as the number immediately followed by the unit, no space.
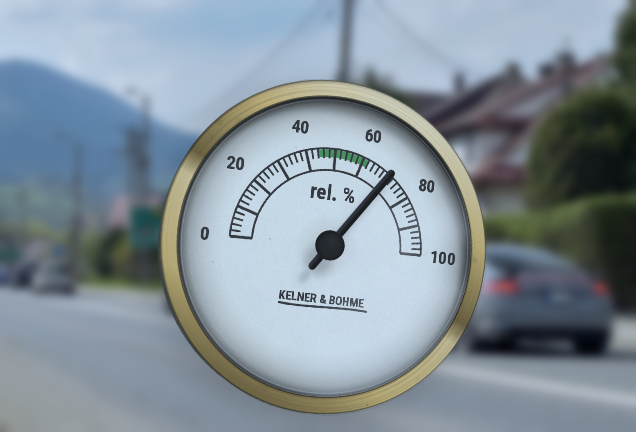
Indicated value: 70%
